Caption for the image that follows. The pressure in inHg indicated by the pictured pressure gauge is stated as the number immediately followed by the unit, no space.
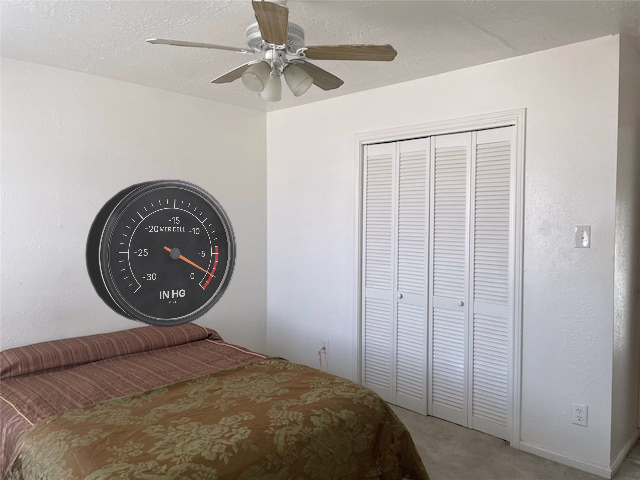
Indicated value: -2inHg
